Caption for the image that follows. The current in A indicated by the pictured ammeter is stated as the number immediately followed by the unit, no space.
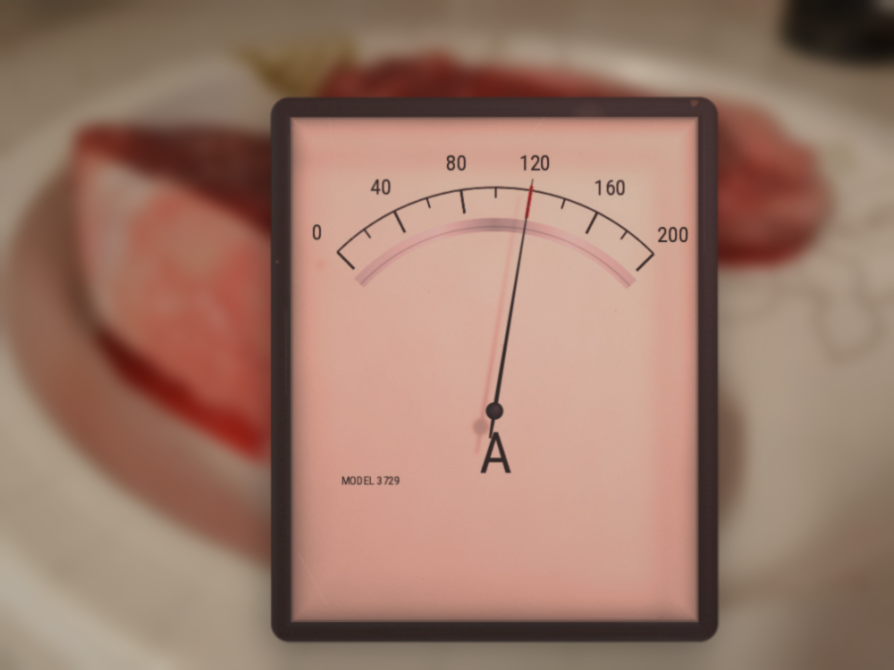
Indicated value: 120A
